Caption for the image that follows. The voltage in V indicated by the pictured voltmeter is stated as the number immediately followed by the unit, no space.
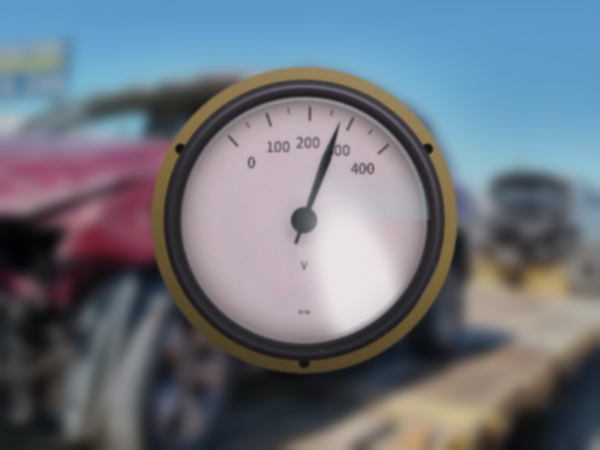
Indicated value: 275V
